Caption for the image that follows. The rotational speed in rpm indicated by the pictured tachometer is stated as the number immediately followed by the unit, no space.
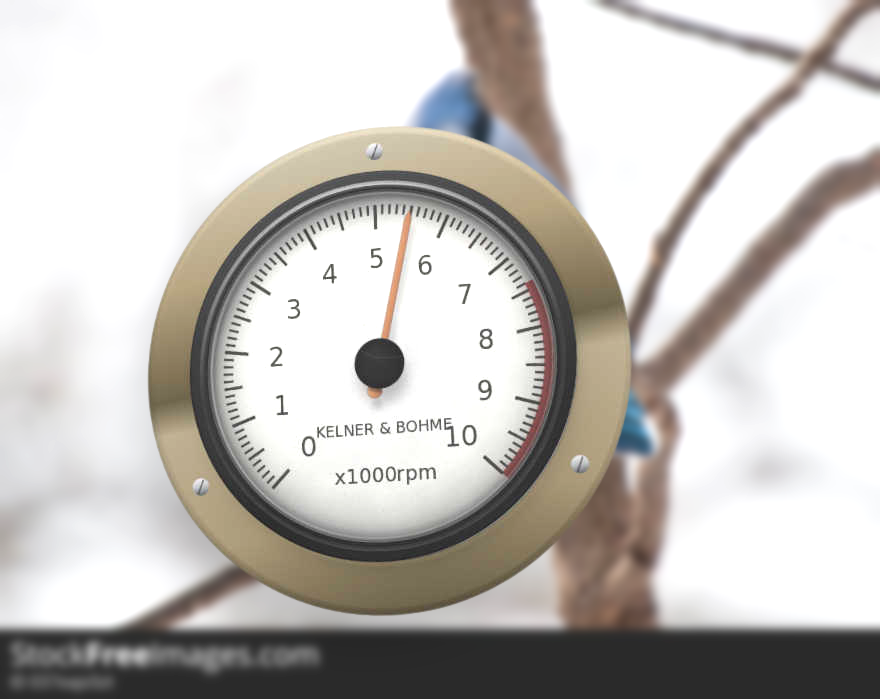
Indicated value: 5500rpm
